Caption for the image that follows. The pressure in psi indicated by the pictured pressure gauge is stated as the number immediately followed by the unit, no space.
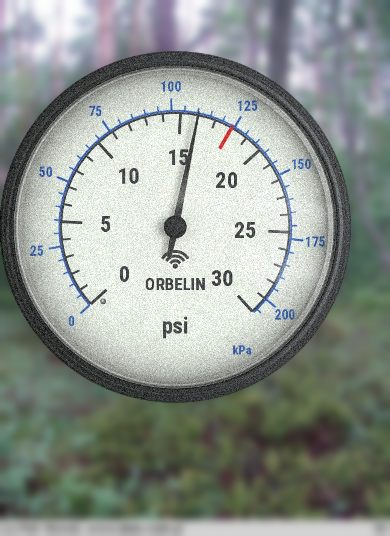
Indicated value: 16psi
